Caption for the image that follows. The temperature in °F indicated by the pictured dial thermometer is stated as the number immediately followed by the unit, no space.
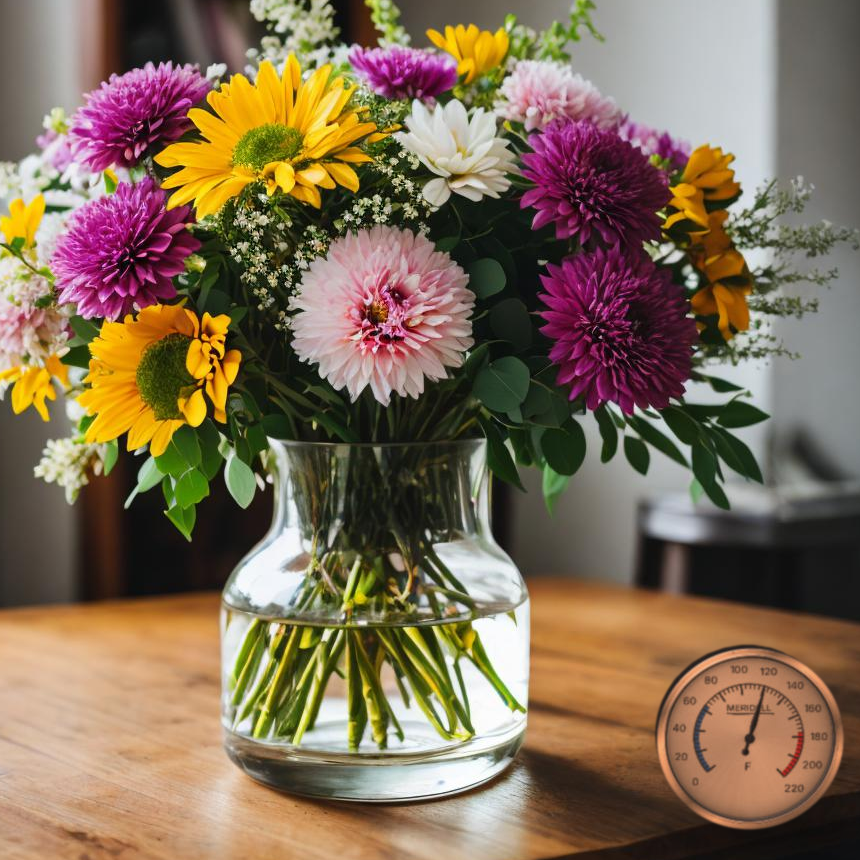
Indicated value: 120°F
